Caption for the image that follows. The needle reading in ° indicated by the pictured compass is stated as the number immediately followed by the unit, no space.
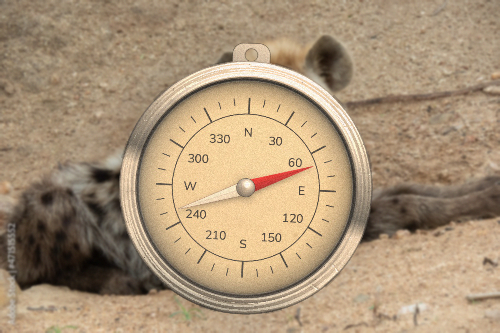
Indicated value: 70°
